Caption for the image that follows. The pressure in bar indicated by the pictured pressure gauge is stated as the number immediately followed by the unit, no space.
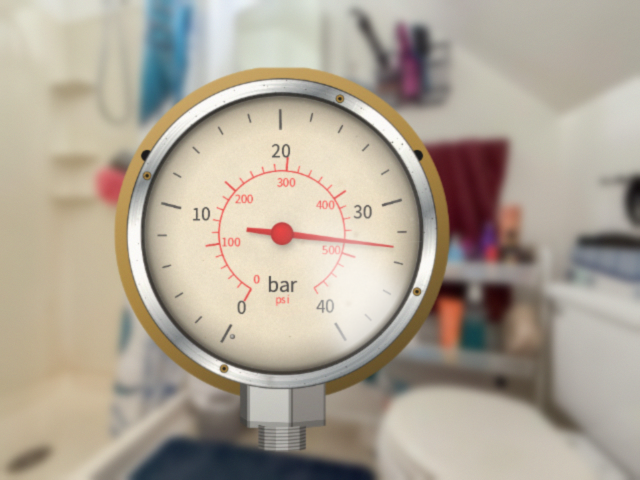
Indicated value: 33bar
